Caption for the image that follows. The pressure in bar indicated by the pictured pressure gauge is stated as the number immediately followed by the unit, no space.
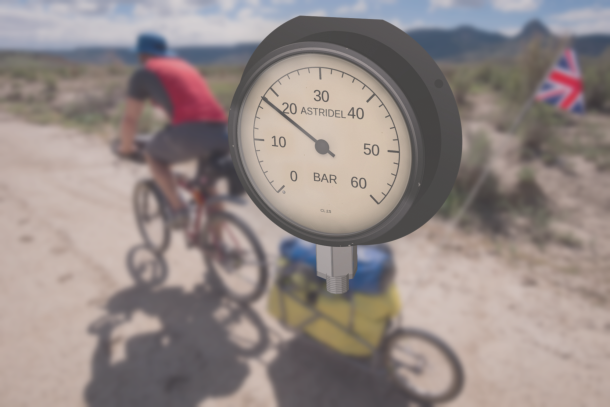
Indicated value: 18bar
